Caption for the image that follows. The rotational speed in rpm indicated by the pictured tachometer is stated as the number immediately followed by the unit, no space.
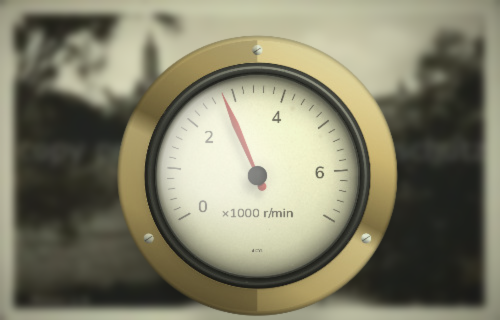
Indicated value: 2800rpm
